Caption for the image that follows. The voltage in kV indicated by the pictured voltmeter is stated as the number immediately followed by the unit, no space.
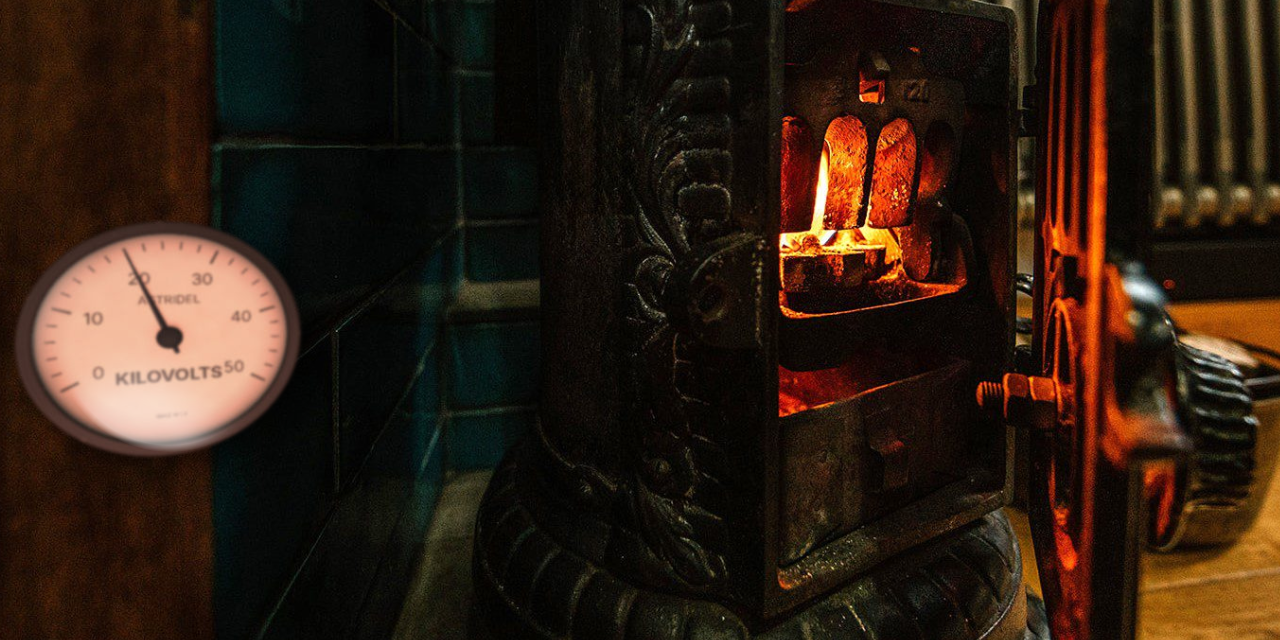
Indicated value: 20kV
